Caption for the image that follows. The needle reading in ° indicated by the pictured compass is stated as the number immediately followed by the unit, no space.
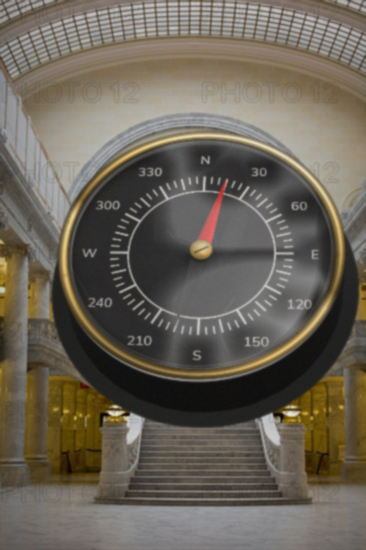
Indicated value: 15°
